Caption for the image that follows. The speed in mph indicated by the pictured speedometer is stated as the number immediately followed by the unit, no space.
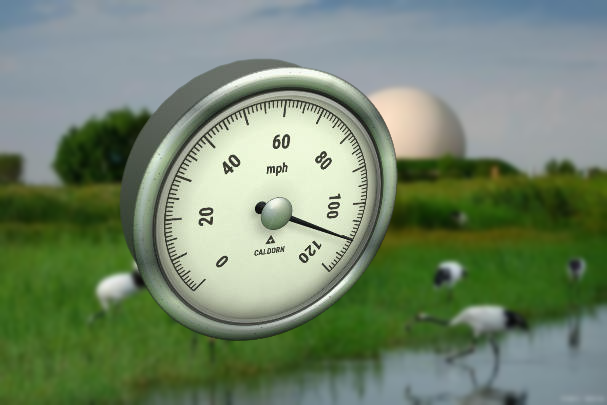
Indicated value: 110mph
